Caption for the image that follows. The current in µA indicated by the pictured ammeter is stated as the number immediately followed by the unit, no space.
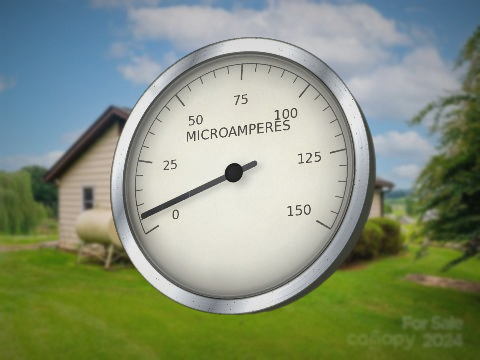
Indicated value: 5µA
